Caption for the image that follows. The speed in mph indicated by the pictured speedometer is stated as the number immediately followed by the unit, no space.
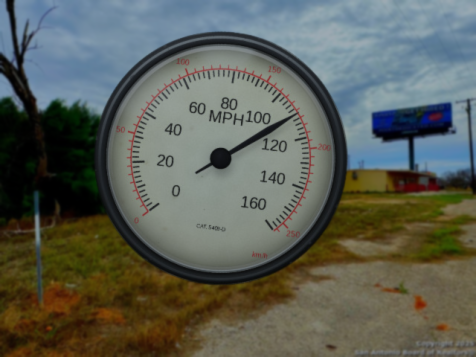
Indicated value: 110mph
